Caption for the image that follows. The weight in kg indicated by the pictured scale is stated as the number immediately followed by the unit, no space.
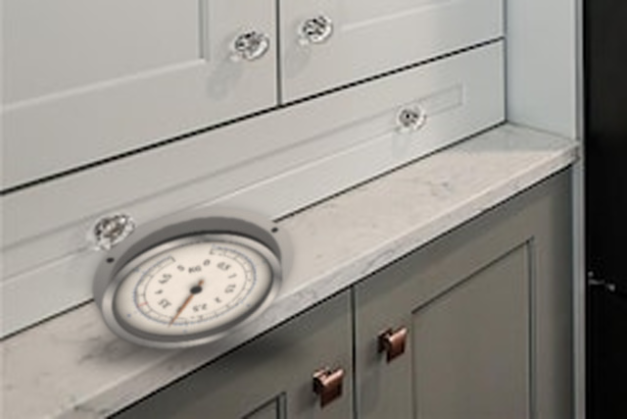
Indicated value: 3kg
